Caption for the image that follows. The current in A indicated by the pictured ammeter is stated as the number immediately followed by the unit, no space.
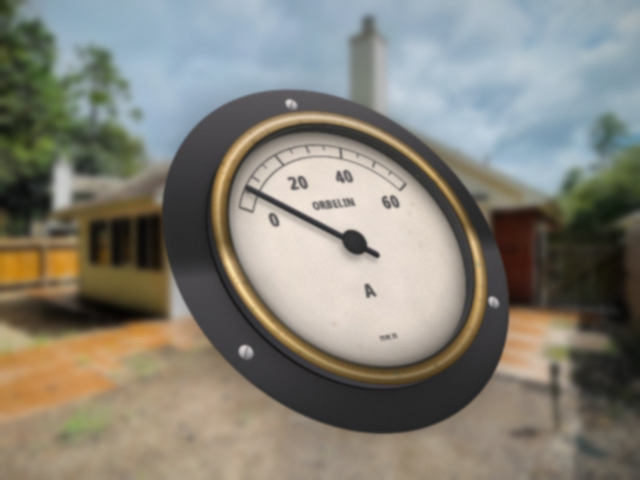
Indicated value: 5A
